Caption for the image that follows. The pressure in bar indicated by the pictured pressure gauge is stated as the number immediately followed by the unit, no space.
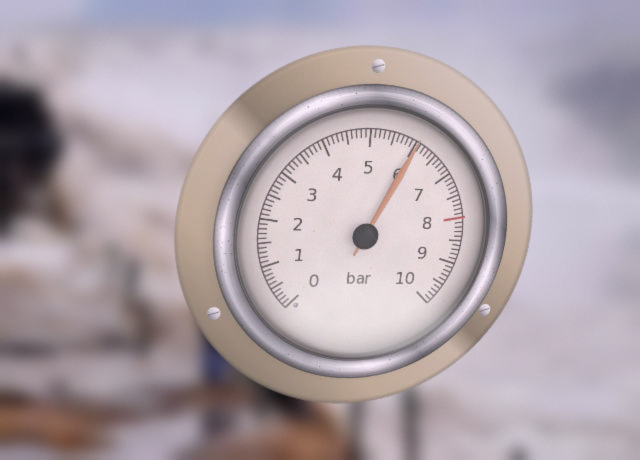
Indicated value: 6bar
